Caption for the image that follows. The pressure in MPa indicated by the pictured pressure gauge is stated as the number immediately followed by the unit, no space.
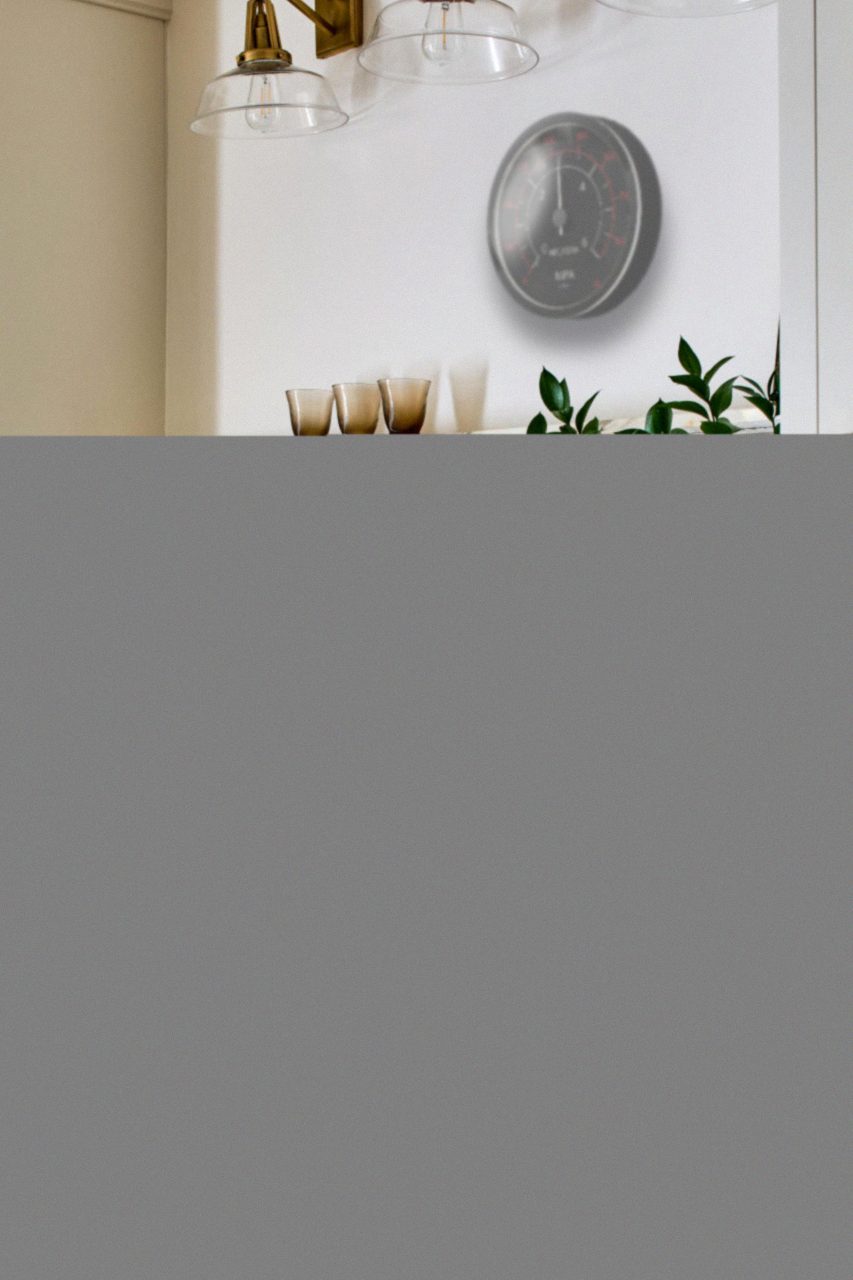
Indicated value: 3MPa
